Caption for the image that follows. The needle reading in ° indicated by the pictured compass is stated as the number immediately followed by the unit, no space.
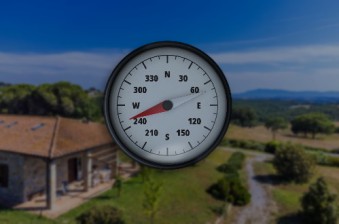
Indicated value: 250°
